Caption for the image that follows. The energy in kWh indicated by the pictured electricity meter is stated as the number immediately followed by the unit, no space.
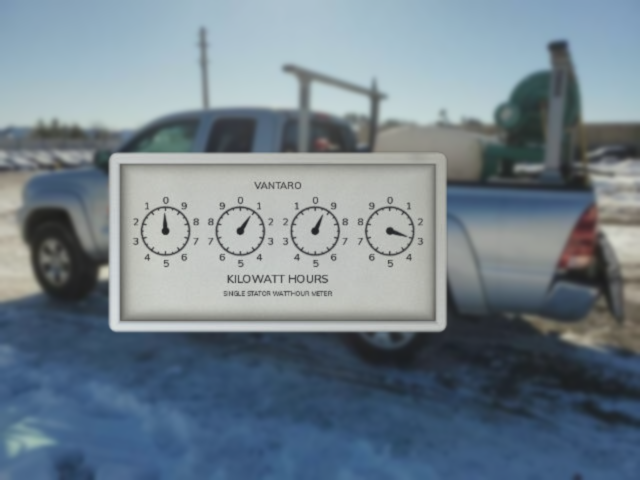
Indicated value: 93kWh
